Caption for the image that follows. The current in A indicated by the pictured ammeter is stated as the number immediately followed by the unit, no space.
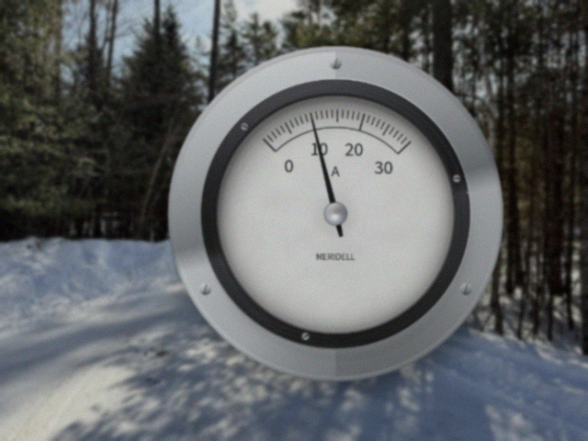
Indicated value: 10A
